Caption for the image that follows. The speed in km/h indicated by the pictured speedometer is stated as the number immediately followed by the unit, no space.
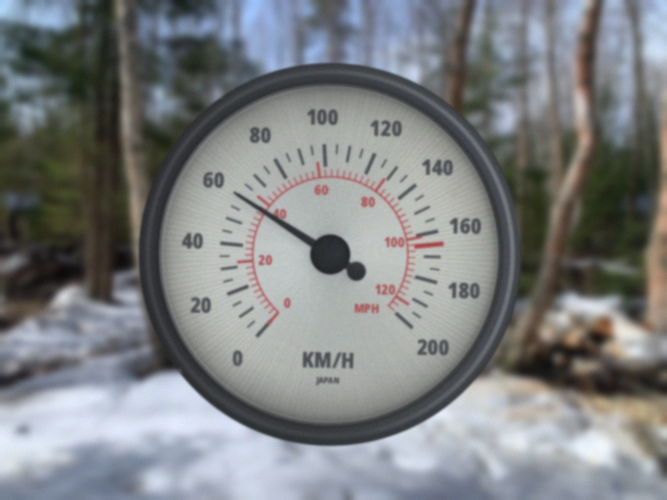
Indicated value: 60km/h
